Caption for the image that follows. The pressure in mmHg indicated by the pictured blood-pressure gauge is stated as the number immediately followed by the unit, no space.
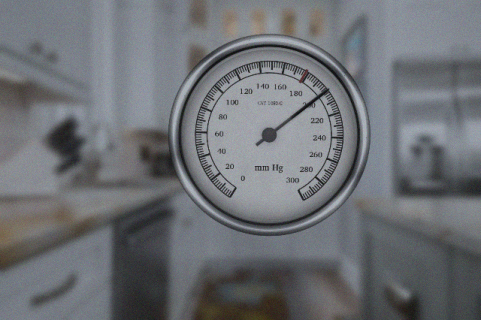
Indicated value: 200mmHg
